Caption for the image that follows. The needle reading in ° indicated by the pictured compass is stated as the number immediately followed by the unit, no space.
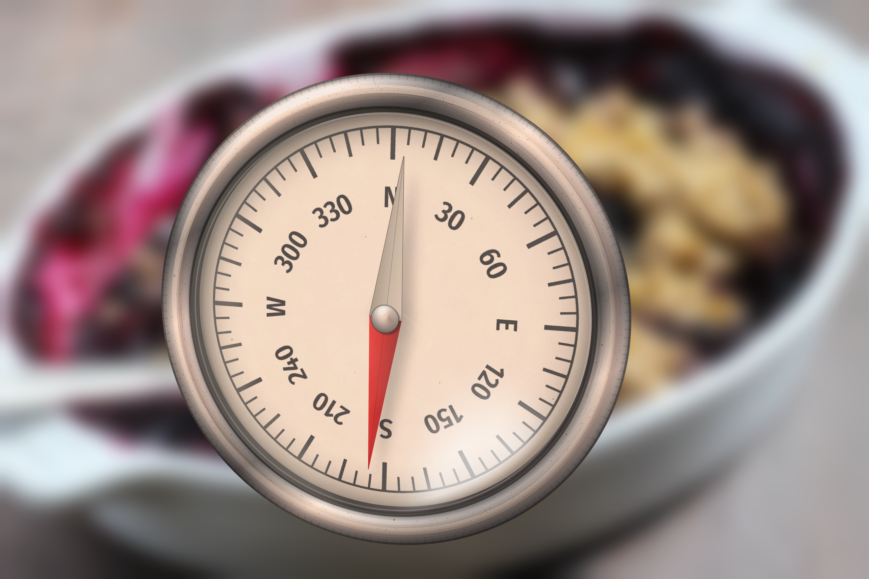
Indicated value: 185°
